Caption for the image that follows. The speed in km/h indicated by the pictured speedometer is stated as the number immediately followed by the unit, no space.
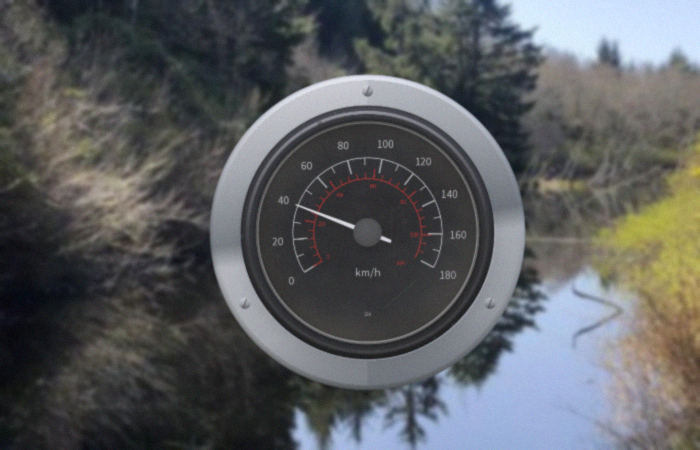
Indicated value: 40km/h
